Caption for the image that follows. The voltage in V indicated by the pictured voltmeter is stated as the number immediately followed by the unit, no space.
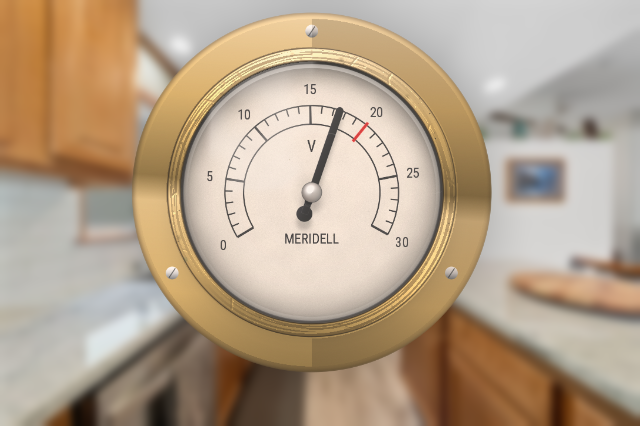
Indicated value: 17.5V
